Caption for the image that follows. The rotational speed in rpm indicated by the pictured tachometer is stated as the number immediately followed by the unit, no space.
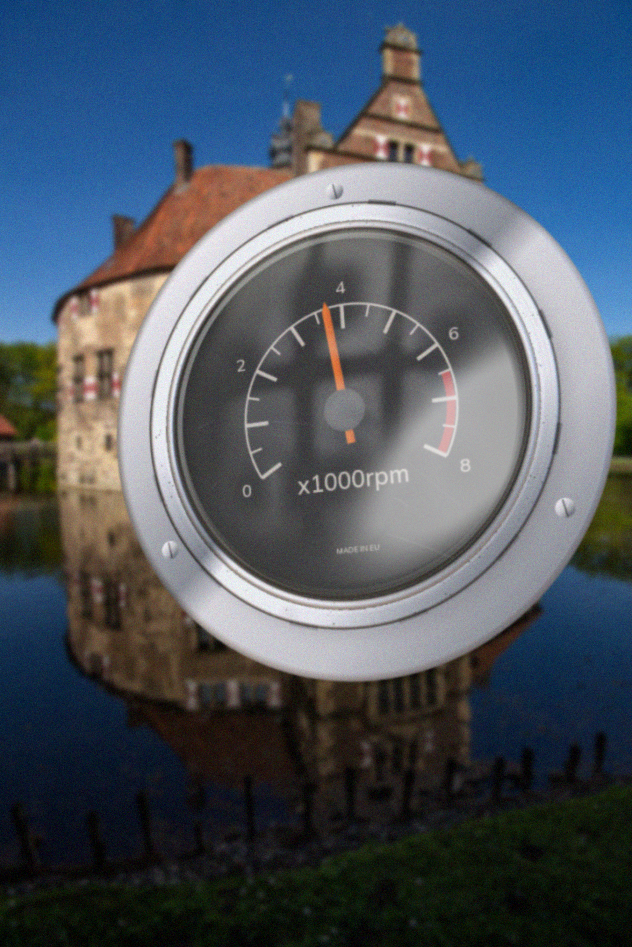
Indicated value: 3750rpm
